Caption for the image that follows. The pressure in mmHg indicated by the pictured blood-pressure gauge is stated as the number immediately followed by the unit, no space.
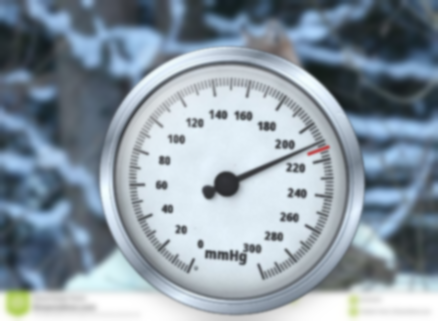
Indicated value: 210mmHg
